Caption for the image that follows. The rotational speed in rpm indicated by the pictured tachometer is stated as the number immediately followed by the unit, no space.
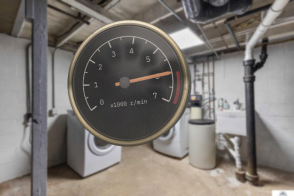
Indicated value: 6000rpm
